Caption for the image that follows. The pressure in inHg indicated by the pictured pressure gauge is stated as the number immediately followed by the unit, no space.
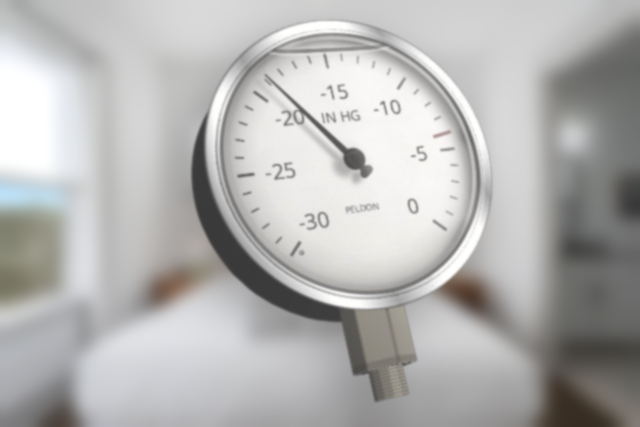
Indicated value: -19inHg
